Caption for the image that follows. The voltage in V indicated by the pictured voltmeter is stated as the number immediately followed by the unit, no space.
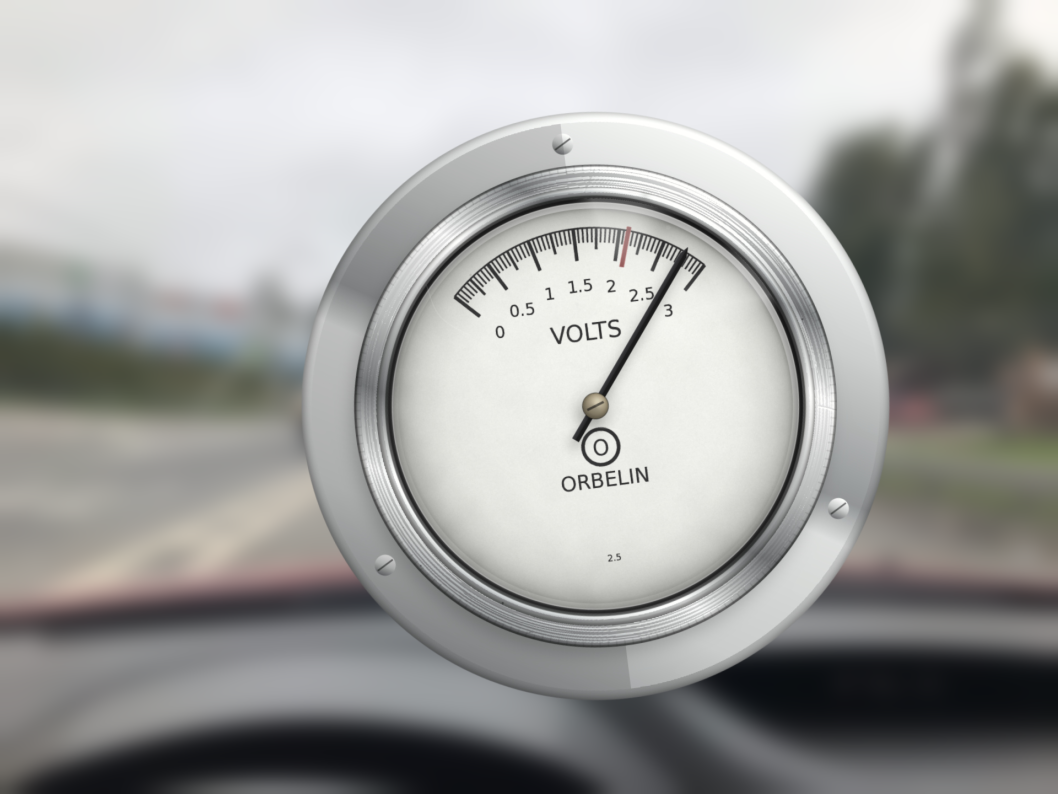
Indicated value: 2.75V
